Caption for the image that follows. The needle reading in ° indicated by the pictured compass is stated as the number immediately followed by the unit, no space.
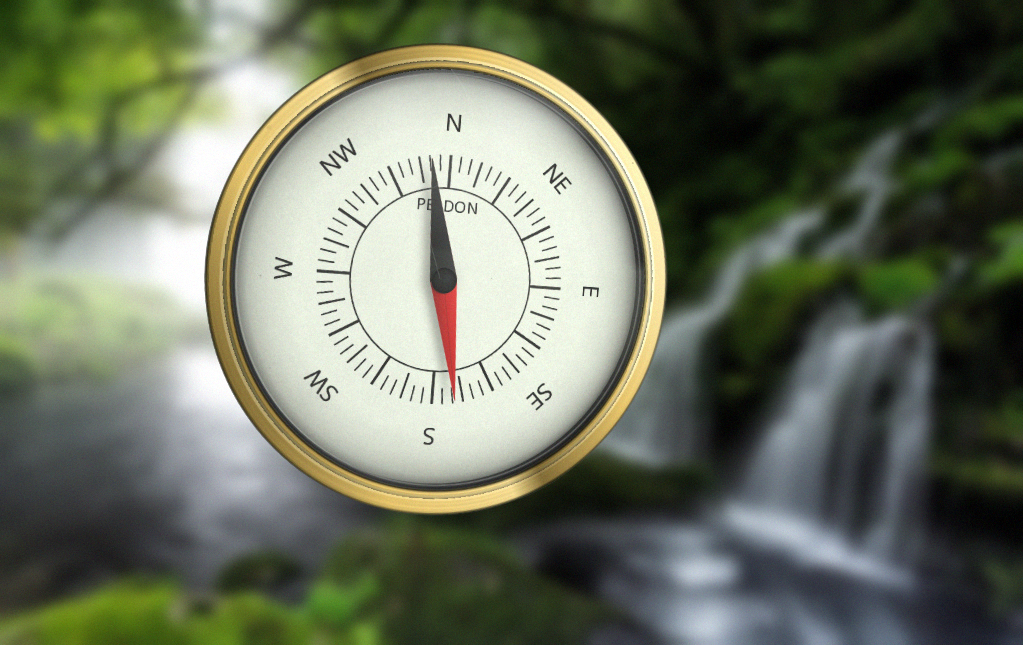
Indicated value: 170°
